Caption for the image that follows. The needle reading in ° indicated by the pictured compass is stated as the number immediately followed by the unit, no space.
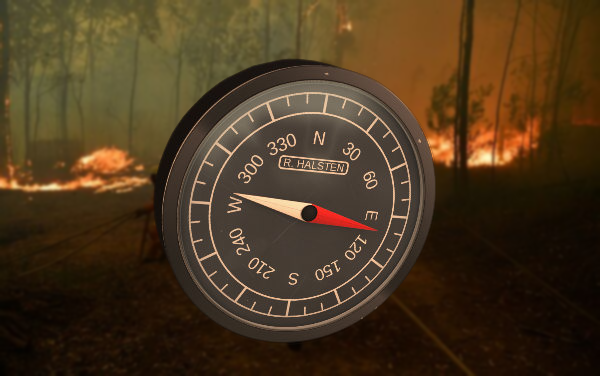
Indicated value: 100°
